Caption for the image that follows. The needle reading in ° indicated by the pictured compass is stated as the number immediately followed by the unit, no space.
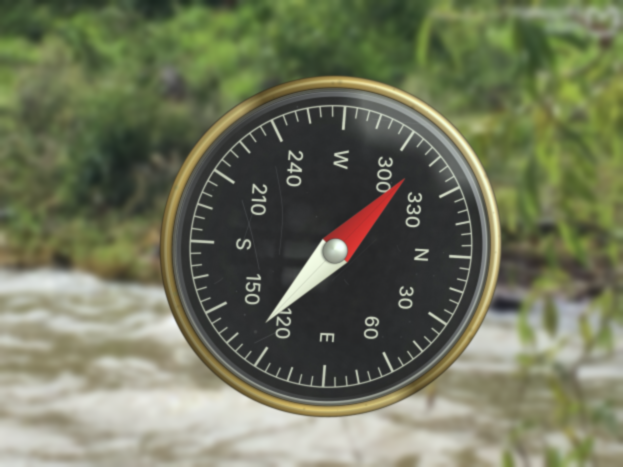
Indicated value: 310°
